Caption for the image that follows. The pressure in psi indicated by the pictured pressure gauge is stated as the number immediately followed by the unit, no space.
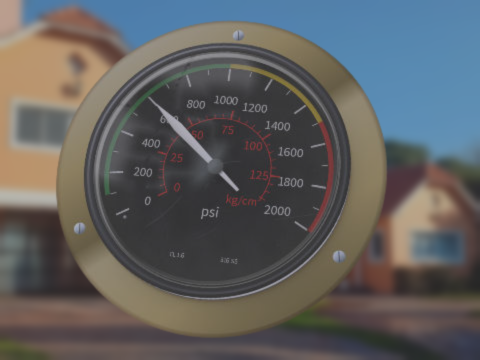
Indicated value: 600psi
